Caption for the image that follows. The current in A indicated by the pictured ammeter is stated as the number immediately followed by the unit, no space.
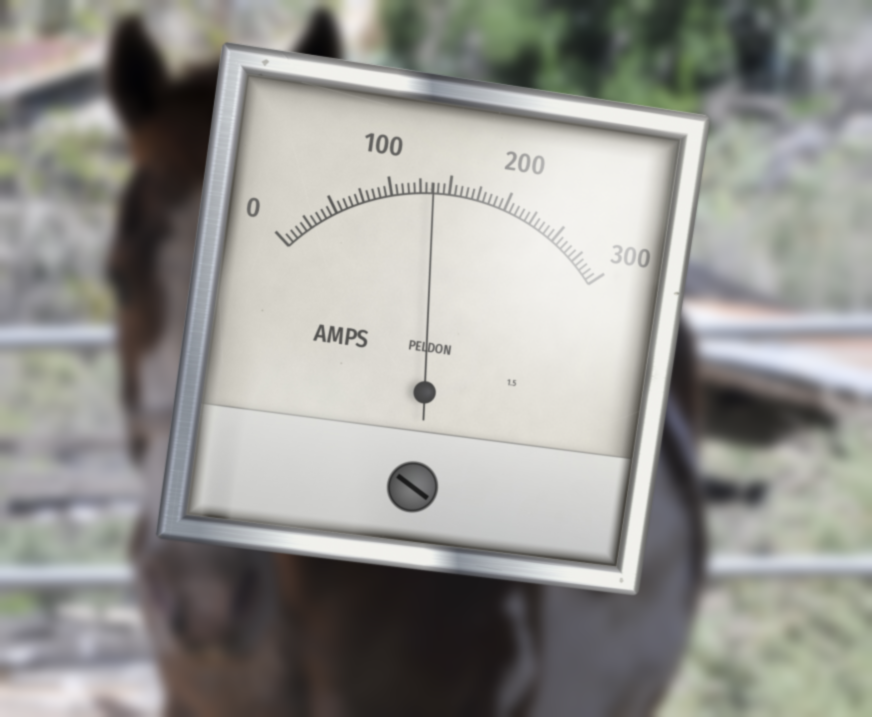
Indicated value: 135A
